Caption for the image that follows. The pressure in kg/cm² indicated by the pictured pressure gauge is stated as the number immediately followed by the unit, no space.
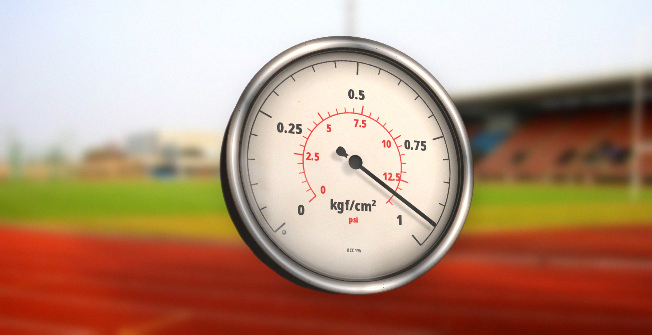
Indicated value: 0.95kg/cm²
